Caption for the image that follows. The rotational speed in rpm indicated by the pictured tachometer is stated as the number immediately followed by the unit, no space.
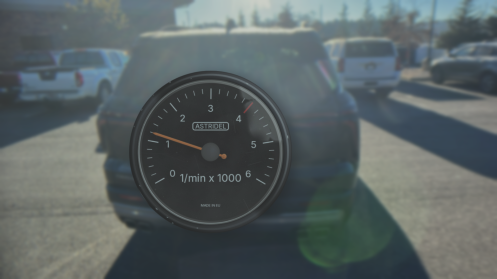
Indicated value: 1200rpm
